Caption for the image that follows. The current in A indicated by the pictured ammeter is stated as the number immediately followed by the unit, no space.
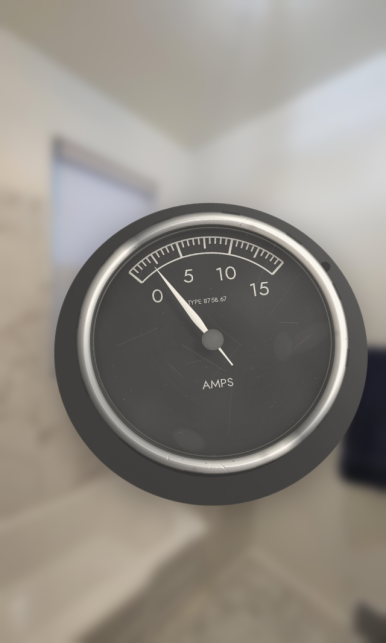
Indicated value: 2A
